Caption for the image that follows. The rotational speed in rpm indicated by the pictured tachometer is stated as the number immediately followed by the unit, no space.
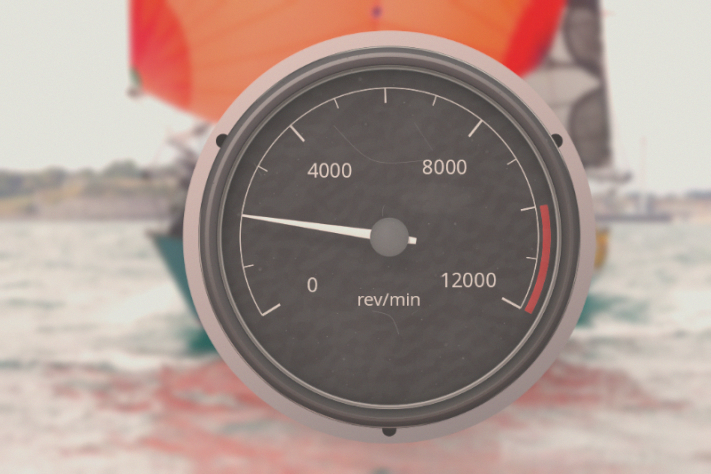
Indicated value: 2000rpm
